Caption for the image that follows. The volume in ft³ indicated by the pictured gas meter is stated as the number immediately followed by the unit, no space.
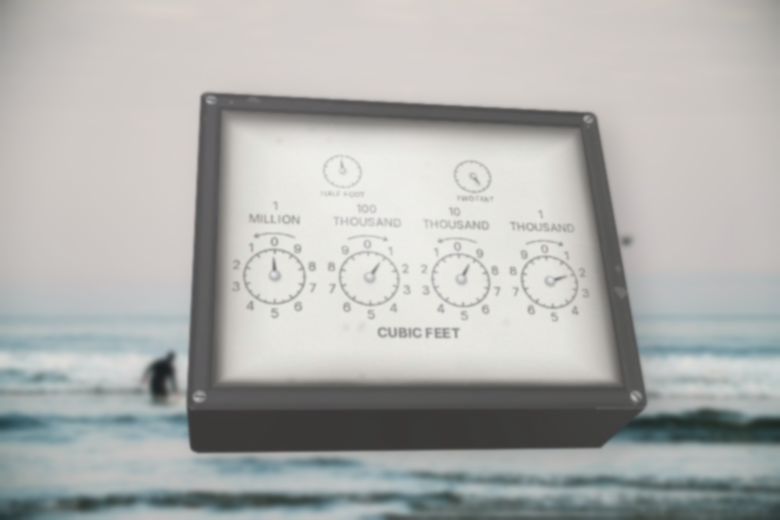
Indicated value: 9200ft³
